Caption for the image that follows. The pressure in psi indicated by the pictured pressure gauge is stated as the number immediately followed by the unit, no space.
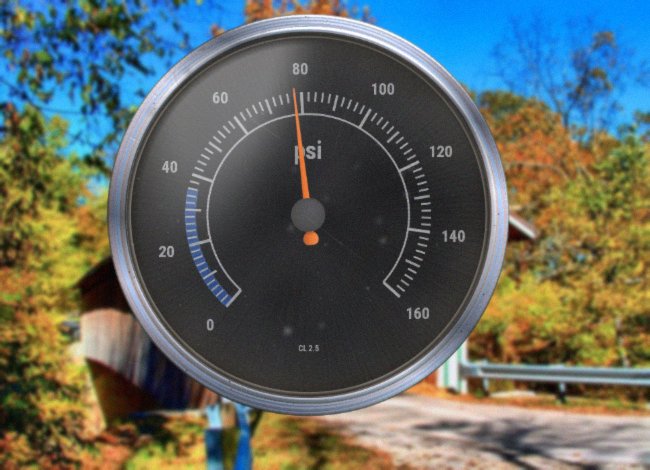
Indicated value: 78psi
